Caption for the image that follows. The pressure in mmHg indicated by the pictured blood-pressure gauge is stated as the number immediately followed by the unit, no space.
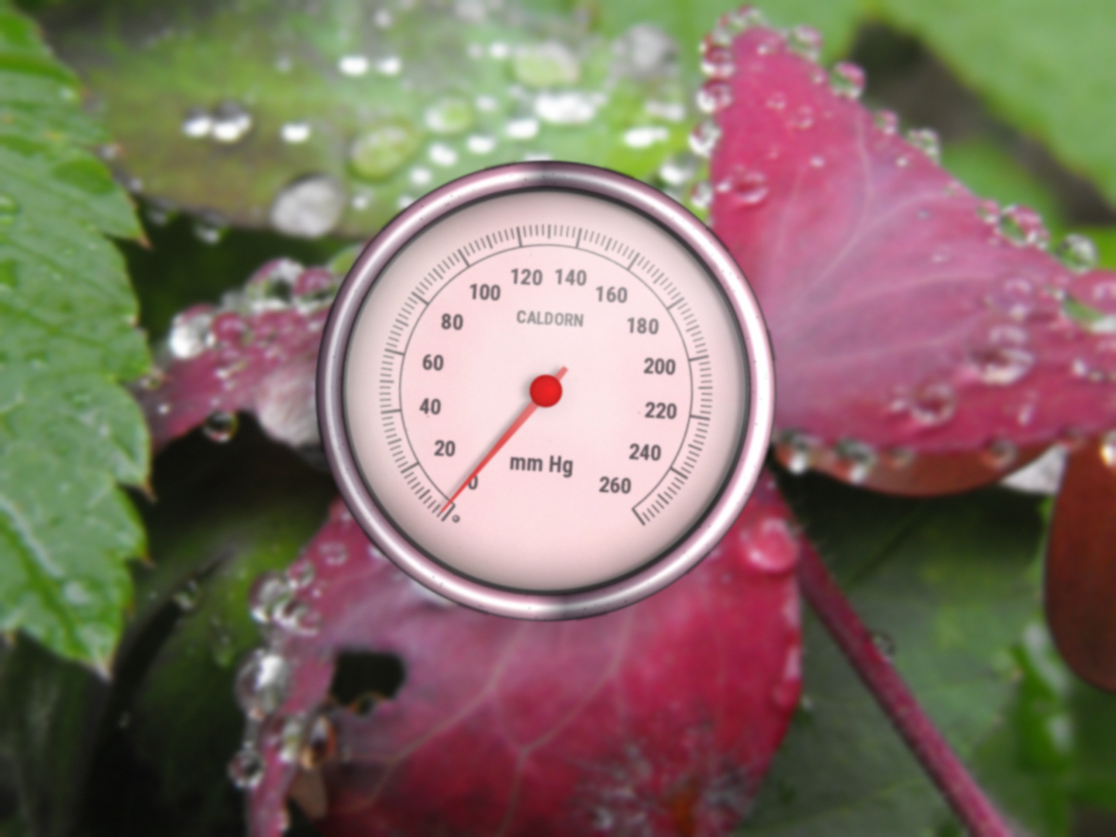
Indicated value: 2mmHg
